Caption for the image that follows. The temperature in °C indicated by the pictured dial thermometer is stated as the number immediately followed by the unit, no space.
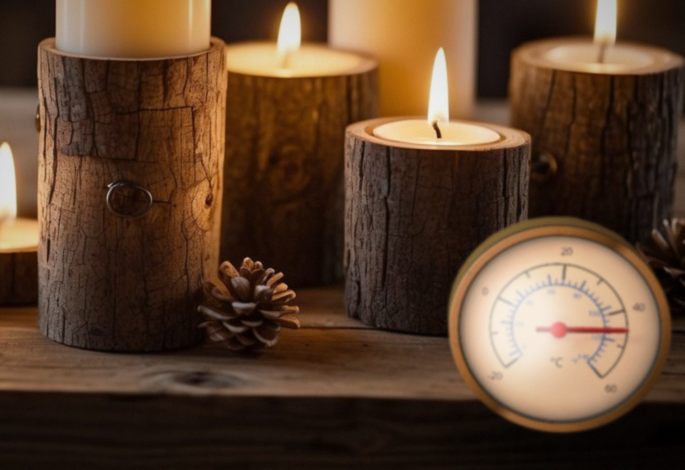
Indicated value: 45°C
